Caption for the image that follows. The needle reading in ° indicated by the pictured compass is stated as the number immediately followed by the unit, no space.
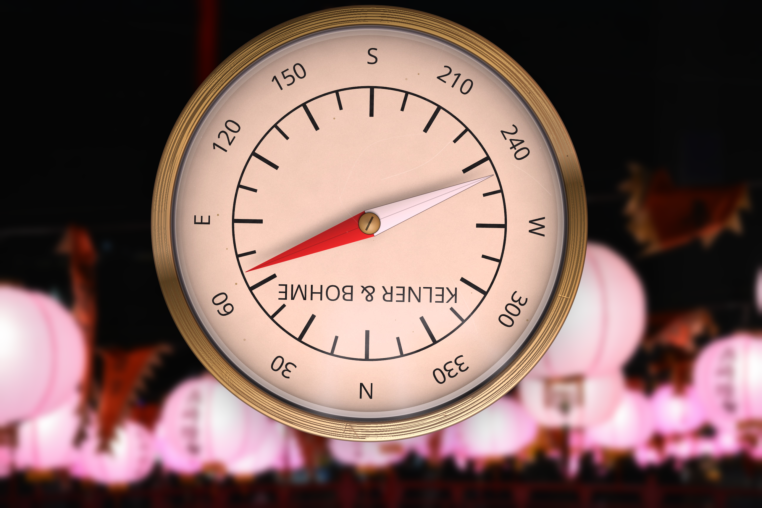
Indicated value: 67.5°
